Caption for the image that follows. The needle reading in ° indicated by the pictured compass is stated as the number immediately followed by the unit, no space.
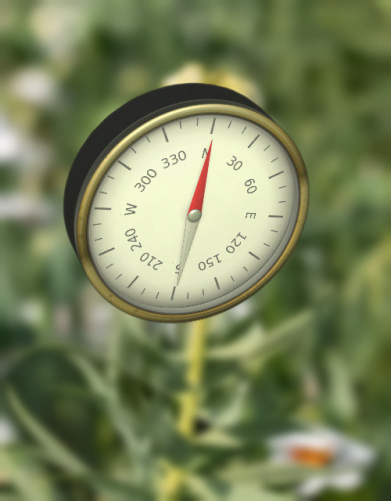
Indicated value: 0°
